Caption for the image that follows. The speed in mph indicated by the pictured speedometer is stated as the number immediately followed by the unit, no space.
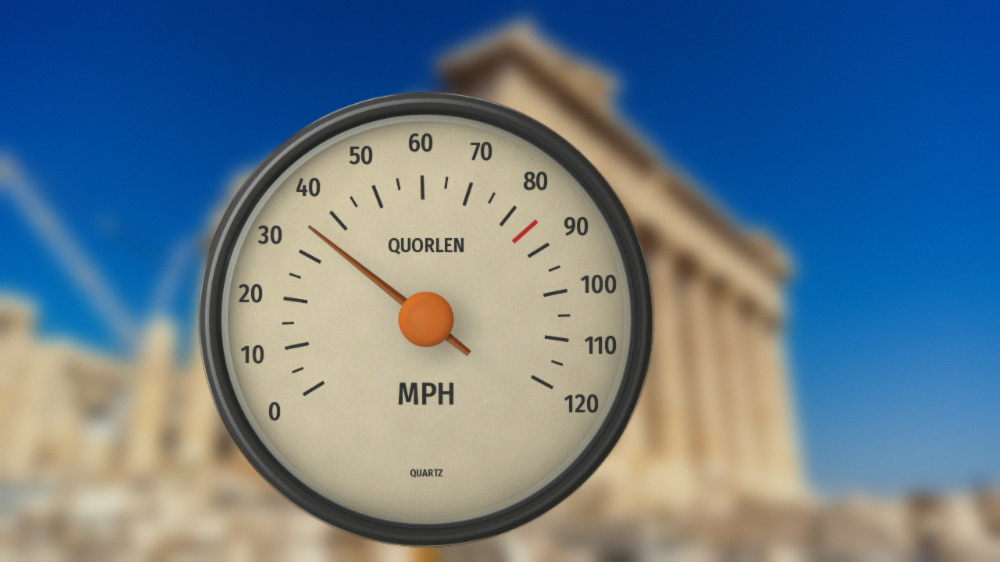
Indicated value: 35mph
